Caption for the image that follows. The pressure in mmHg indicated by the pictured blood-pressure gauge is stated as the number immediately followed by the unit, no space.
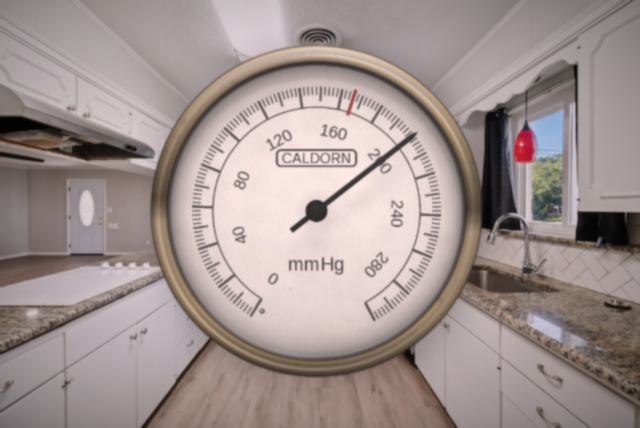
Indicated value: 200mmHg
